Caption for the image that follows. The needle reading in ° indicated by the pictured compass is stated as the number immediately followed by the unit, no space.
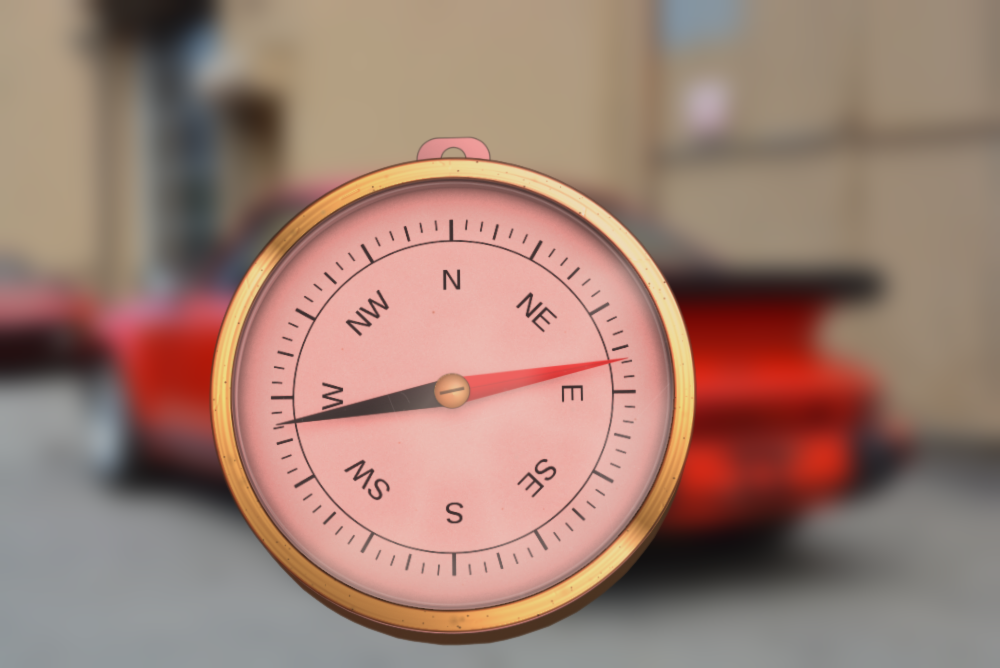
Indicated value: 80°
